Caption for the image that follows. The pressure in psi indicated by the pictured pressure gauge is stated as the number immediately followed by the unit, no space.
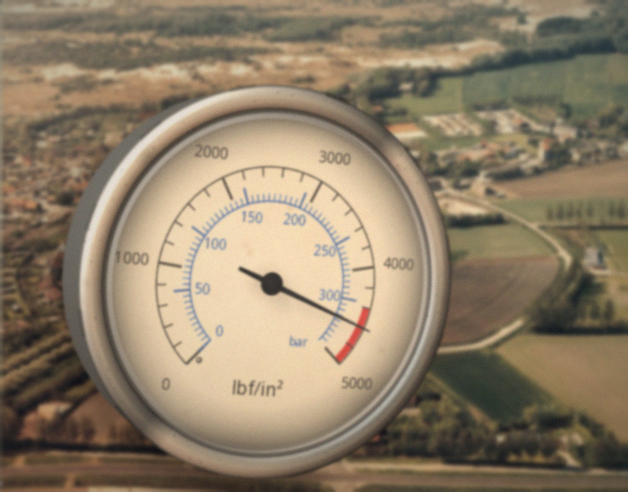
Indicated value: 4600psi
